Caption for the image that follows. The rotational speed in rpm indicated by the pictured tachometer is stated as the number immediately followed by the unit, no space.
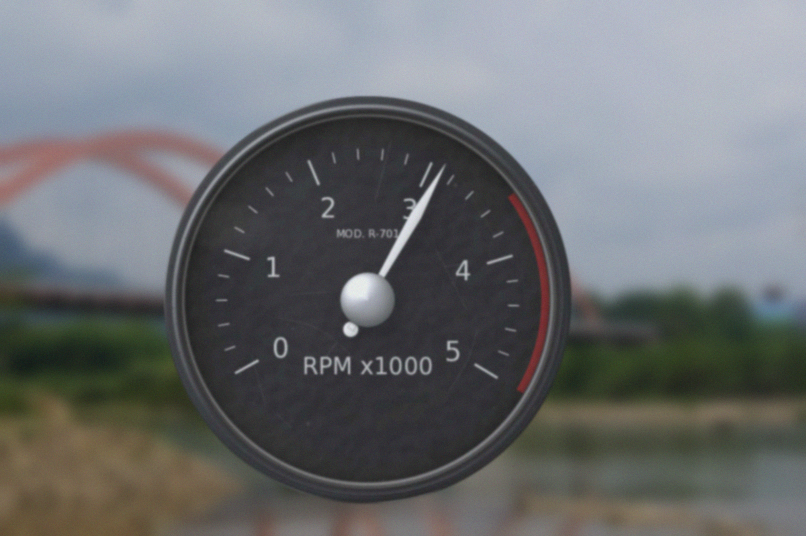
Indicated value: 3100rpm
